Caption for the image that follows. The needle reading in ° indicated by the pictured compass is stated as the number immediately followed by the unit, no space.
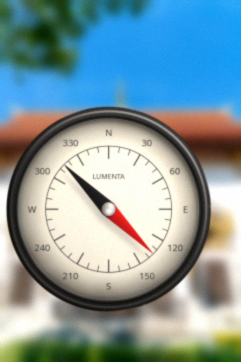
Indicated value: 135°
